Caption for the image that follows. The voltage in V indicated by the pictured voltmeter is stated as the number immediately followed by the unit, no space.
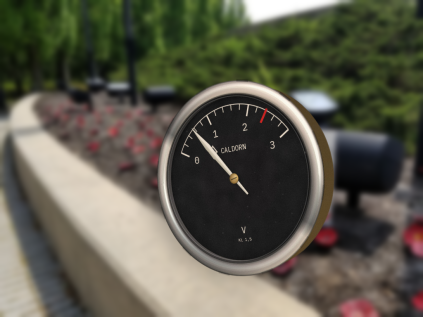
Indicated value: 0.6V
